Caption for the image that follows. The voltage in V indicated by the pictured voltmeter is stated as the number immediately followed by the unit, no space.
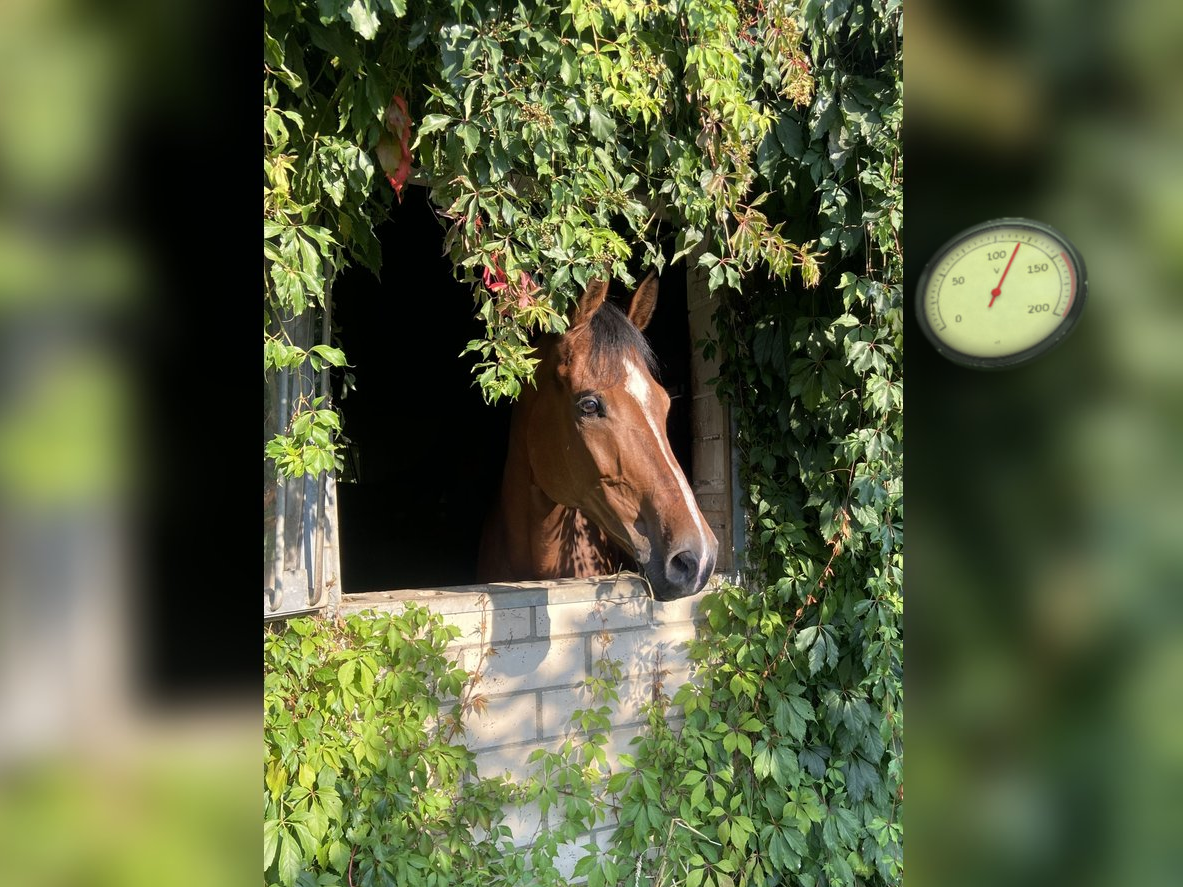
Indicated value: 120V
